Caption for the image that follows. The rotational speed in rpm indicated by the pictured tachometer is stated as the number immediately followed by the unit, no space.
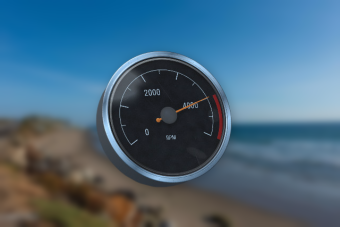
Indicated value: 4000rpm
